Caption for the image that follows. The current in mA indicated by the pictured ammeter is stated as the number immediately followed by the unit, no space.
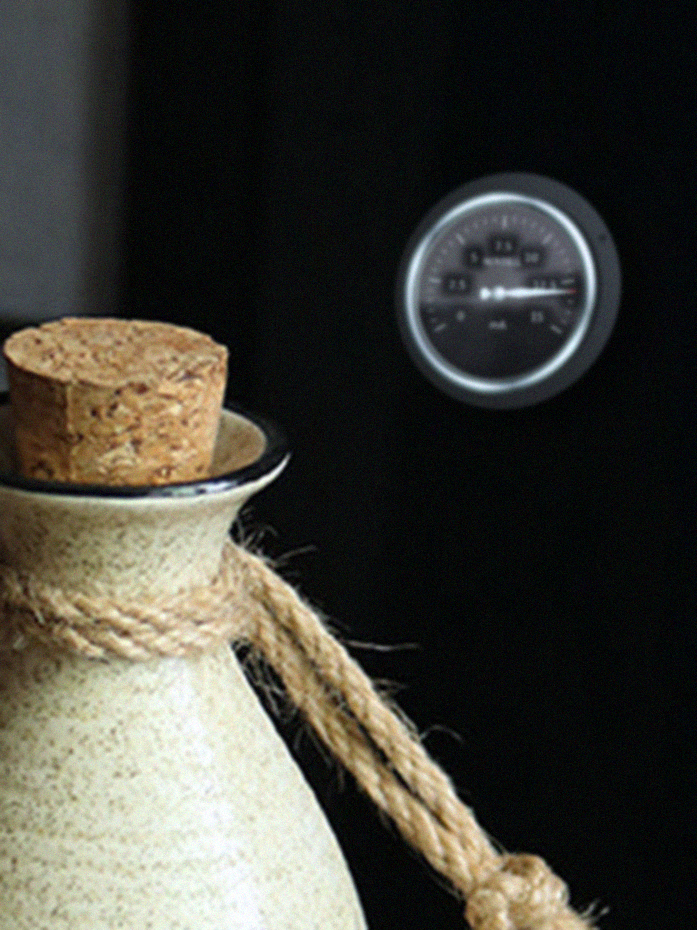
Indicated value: 13mA
